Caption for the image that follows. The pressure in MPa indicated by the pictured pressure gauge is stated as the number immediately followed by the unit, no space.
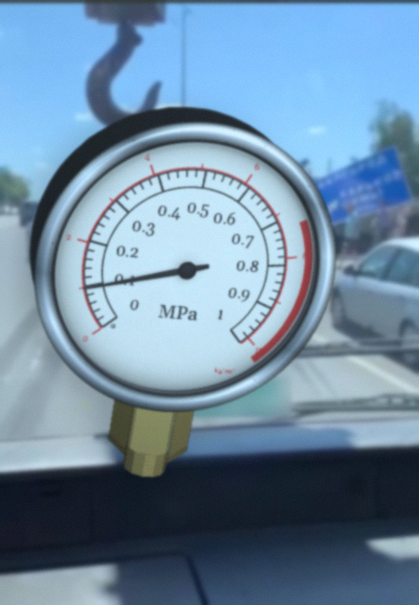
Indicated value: 0.1MPa
